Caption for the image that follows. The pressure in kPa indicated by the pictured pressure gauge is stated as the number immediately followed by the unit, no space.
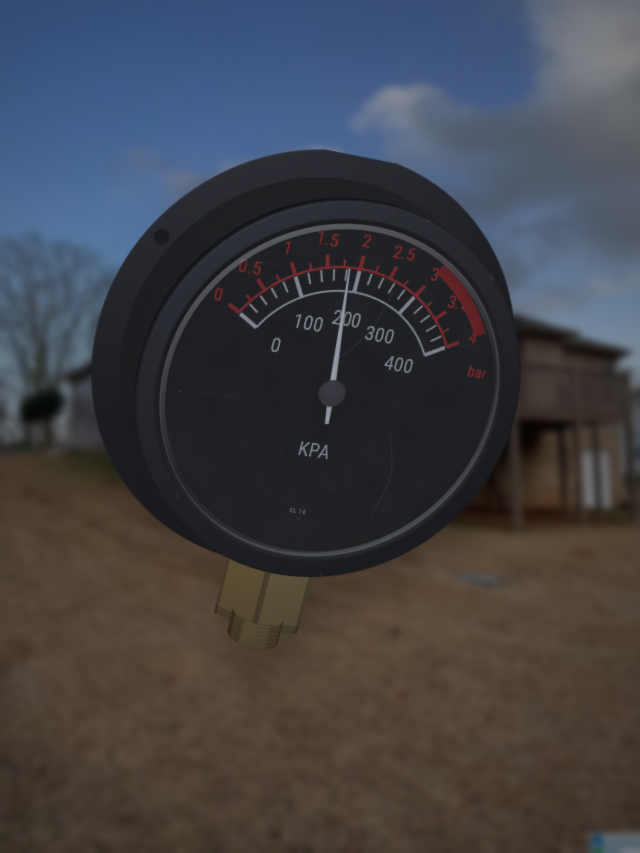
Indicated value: 180kPa
